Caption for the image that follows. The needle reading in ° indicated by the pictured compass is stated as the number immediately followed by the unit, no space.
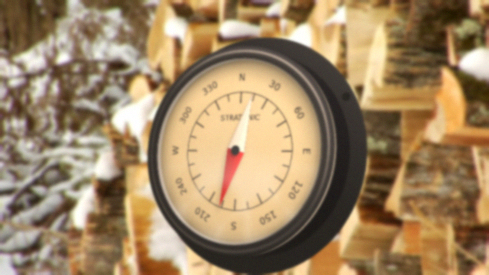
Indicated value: 195°
